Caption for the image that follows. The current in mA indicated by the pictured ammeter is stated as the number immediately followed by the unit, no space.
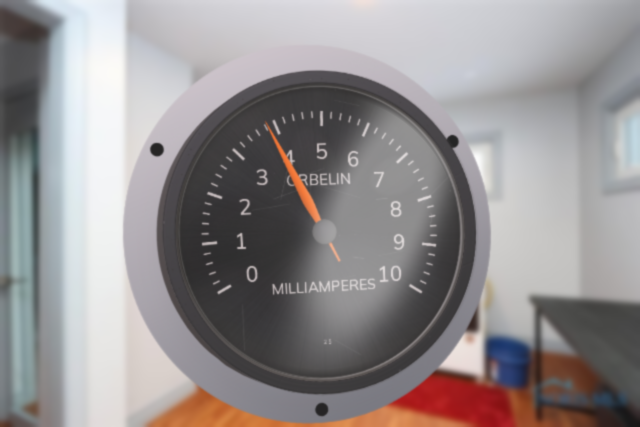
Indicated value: 3.8mA
